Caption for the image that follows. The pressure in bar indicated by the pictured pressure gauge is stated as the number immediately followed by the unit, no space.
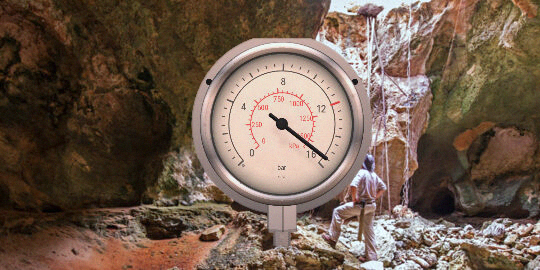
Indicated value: 15.5bar
